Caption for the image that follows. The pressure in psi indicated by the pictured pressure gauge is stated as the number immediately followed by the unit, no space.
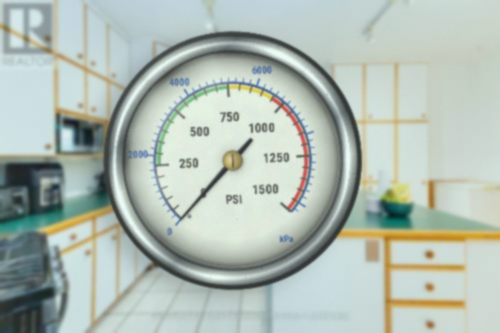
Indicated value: 0psi
